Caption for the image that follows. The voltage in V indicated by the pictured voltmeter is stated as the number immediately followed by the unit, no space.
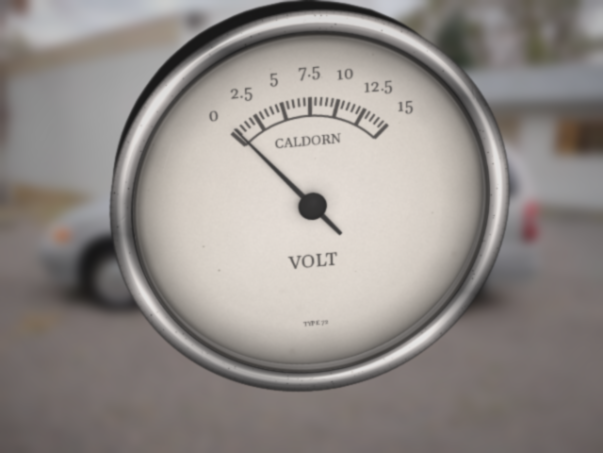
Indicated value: 0.5V
